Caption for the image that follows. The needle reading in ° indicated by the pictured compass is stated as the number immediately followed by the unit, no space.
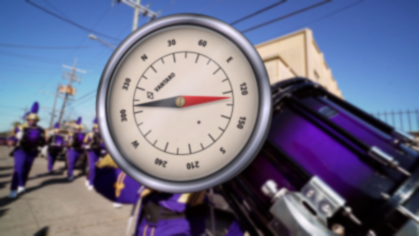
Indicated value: 127.5°
